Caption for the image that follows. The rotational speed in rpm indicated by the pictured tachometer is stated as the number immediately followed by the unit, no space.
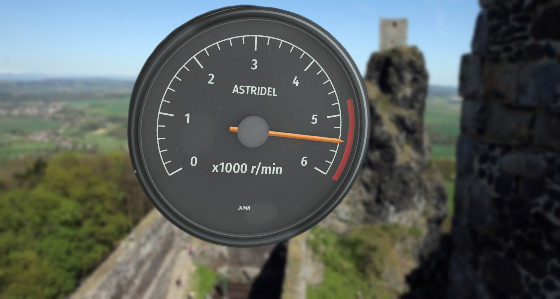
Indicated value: 5400rpm
